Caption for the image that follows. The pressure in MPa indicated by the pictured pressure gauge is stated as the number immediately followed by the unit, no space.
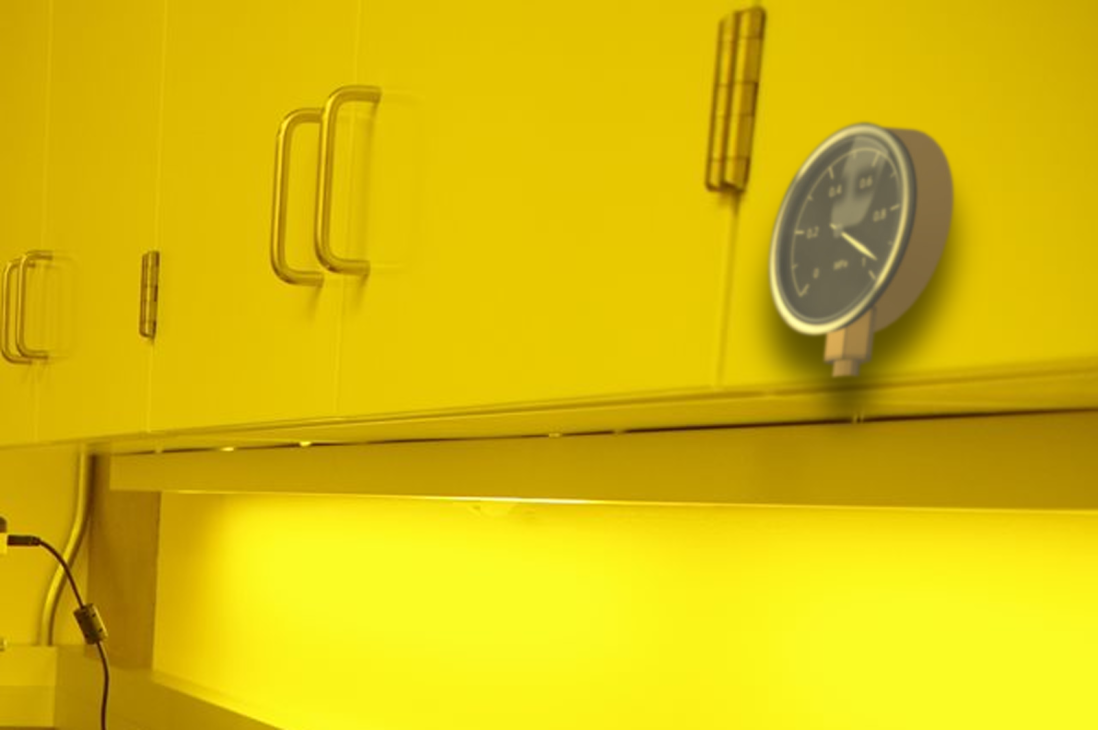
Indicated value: 0.95MPa
